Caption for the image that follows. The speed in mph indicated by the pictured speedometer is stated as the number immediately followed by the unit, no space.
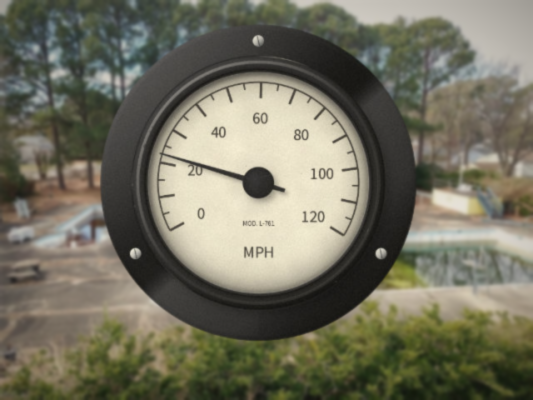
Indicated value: 22.5mph
